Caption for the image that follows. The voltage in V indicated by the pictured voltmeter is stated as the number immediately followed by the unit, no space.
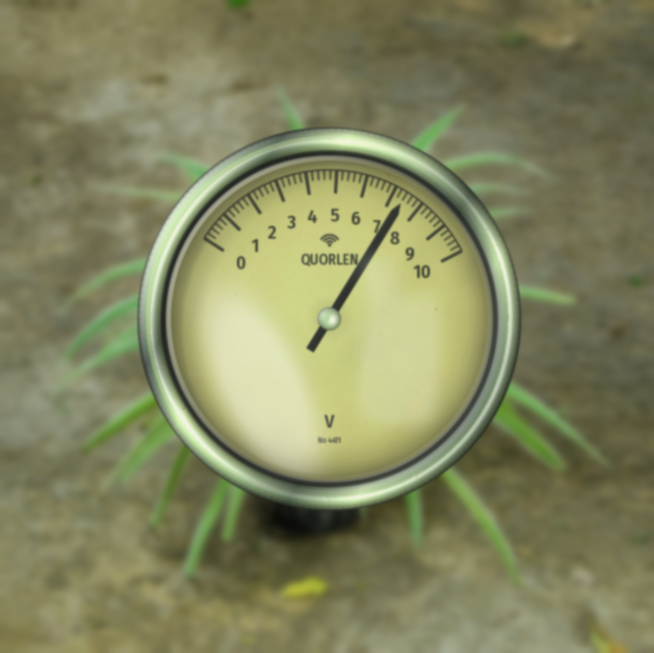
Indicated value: 7.4V
